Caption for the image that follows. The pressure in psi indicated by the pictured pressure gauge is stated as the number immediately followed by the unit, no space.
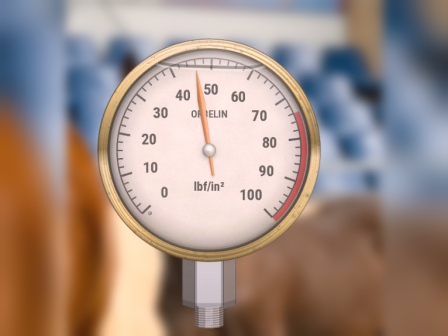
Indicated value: 46psi
